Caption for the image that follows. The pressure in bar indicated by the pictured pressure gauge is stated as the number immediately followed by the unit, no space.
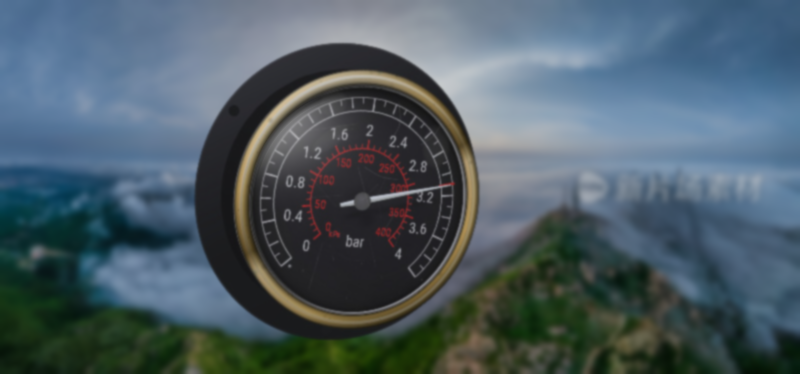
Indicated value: 3.1bar
